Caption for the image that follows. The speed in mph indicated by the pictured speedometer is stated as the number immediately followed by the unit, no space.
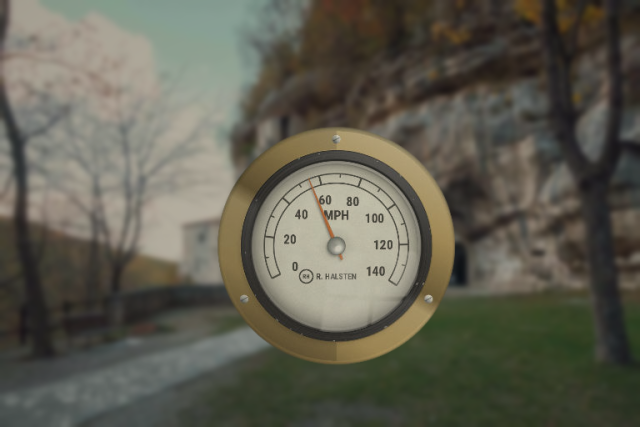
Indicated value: 55mph
